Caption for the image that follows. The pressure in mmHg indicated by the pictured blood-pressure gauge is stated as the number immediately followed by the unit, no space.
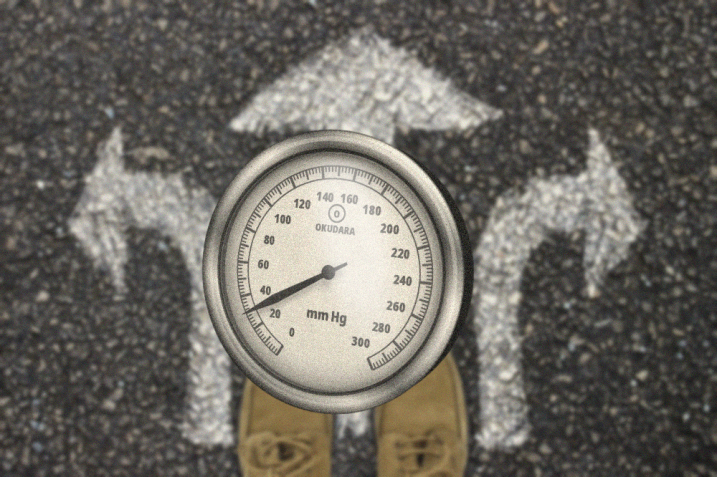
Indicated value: 30mmHg
